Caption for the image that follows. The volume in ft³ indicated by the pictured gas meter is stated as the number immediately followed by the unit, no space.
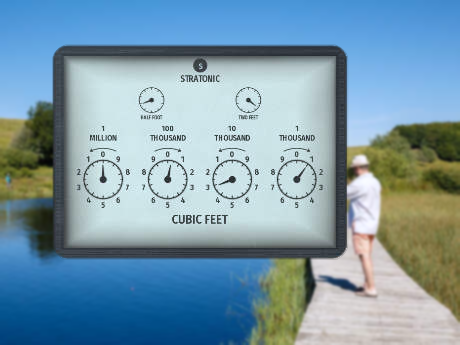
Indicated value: 3100ft³
